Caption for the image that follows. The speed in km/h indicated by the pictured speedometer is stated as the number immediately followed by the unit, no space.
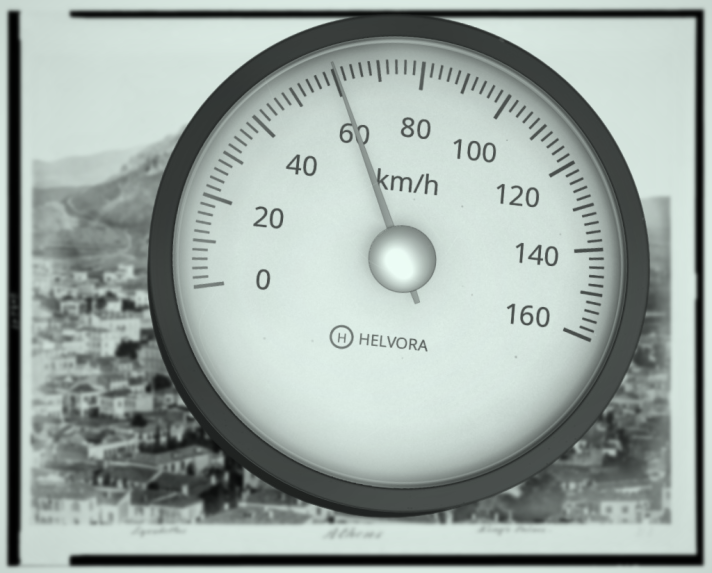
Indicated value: 60km/h
